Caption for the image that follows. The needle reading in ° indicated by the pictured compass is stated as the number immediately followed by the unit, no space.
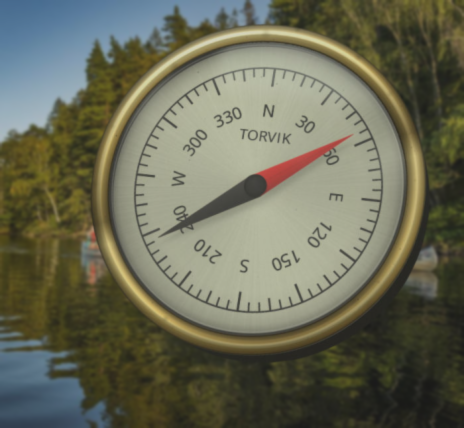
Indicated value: 55°
